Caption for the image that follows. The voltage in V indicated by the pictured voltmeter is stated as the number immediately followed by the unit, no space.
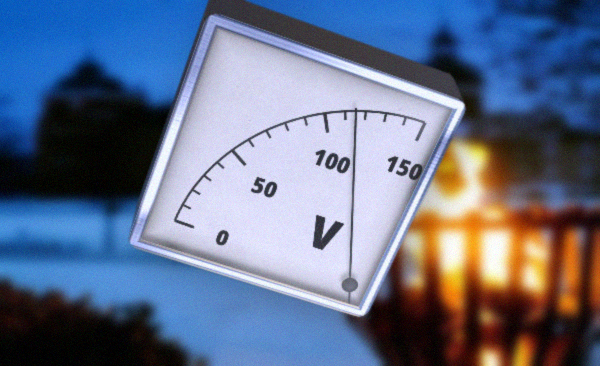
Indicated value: 115V
